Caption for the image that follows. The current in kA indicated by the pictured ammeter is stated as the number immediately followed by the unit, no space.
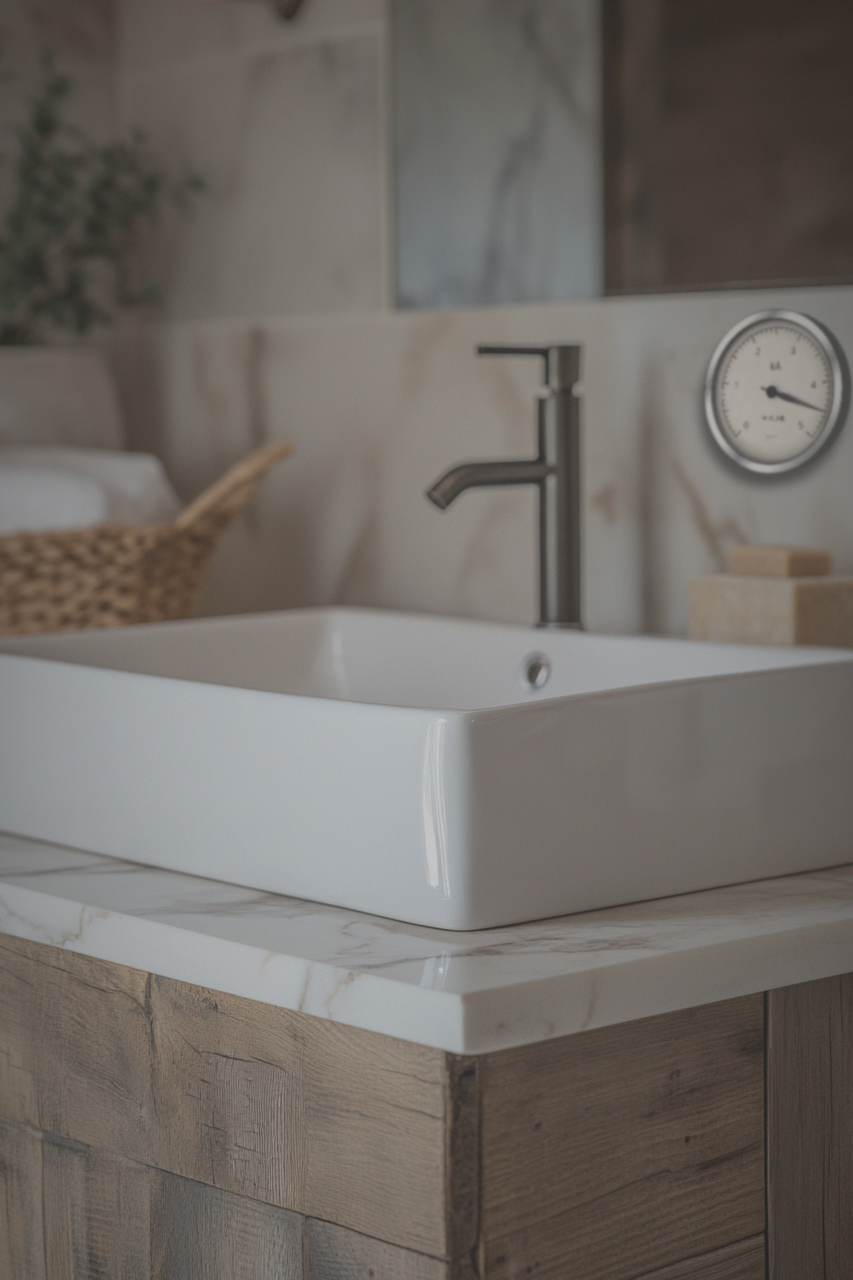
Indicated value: 4.5kA
